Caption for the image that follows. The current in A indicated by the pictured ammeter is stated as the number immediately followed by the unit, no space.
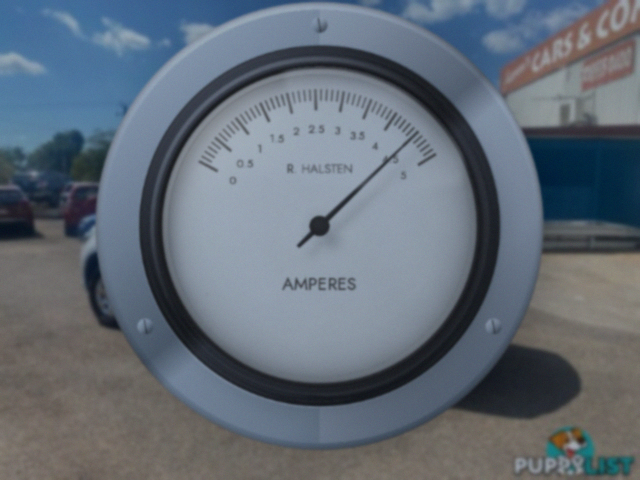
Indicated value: 4.5A
